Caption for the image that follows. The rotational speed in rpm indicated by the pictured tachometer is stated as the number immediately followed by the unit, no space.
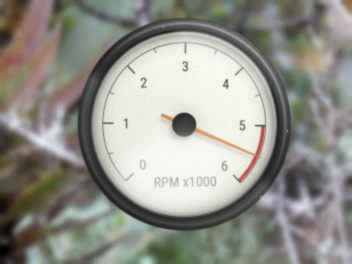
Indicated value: 5500rpm
